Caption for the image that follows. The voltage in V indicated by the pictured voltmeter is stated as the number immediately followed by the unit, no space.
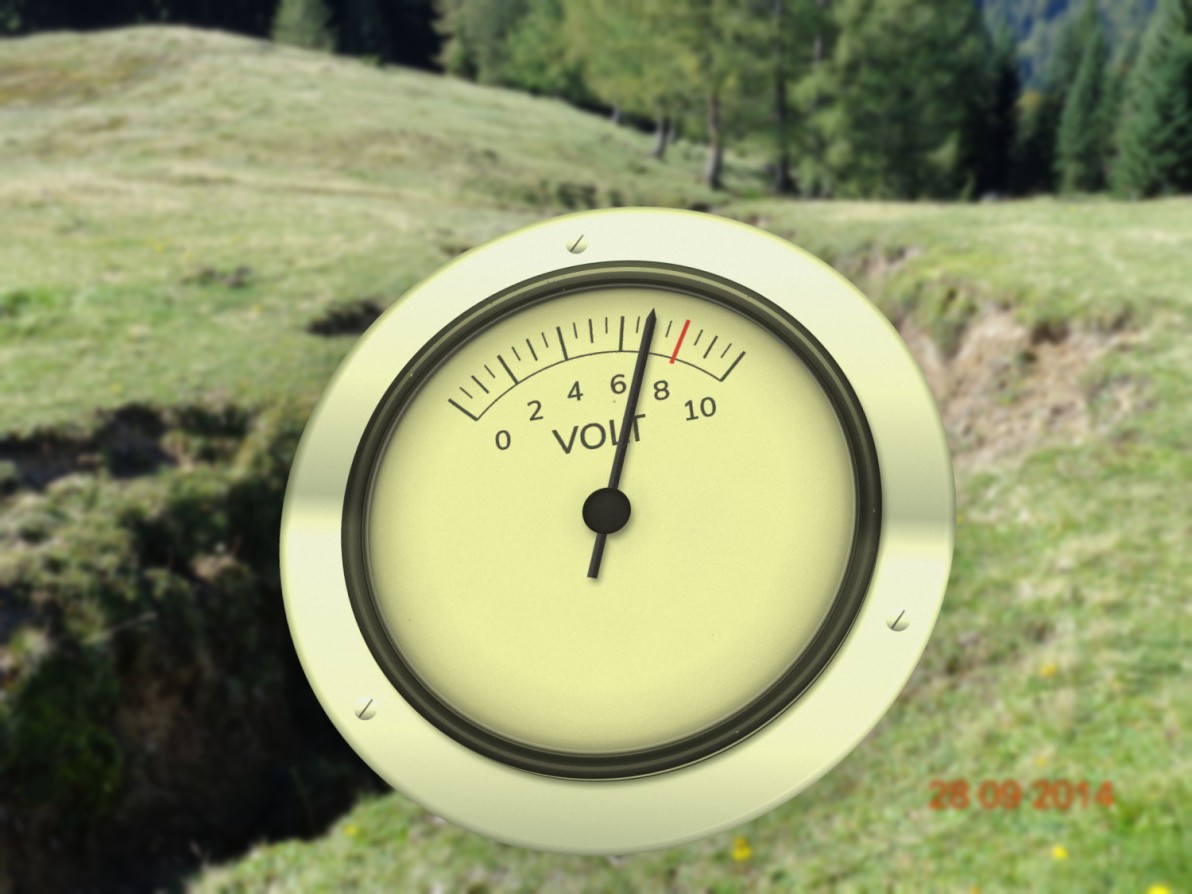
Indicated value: 7V
